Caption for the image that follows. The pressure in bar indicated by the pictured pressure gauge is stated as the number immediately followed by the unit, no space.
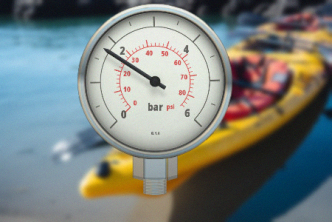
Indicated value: 1.75bar
